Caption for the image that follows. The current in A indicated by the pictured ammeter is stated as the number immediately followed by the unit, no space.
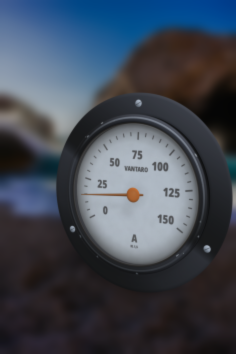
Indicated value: 15A
